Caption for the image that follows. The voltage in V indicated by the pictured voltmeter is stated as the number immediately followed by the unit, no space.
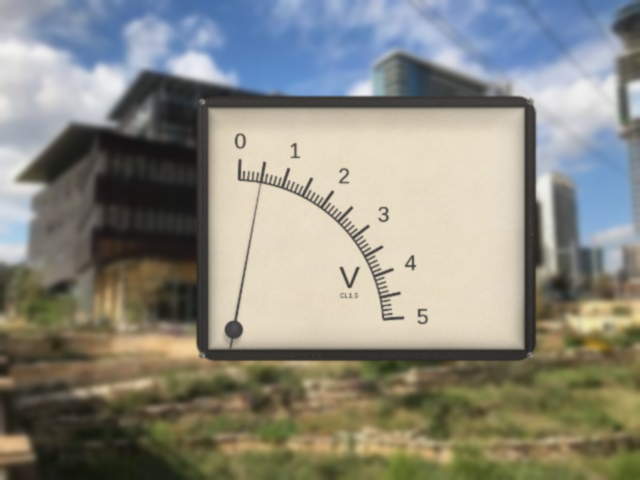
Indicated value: 0.5V
